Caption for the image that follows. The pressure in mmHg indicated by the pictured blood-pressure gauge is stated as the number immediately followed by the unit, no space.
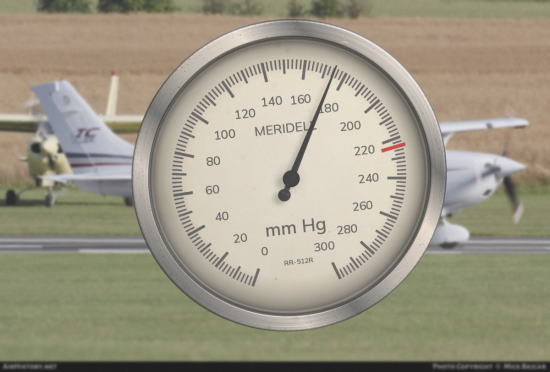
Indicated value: 174mmHg
